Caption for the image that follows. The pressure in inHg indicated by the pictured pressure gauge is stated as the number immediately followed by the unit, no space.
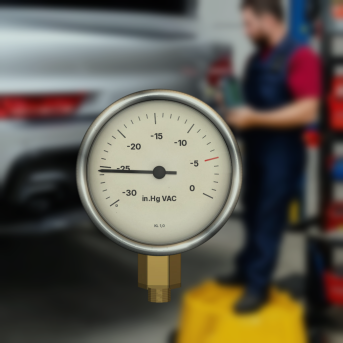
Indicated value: -25.5inHg
